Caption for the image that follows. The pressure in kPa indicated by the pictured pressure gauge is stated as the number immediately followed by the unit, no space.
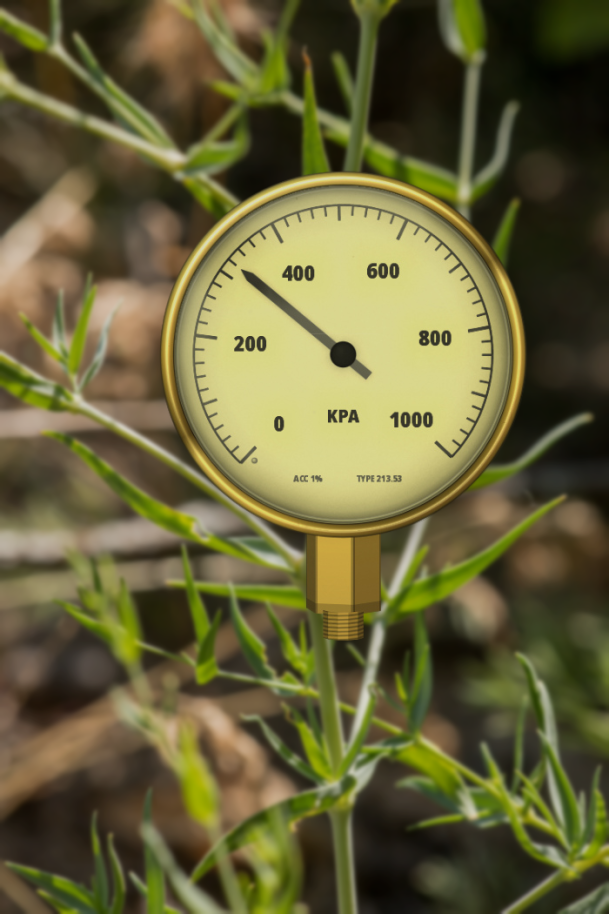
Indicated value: 320kPa
